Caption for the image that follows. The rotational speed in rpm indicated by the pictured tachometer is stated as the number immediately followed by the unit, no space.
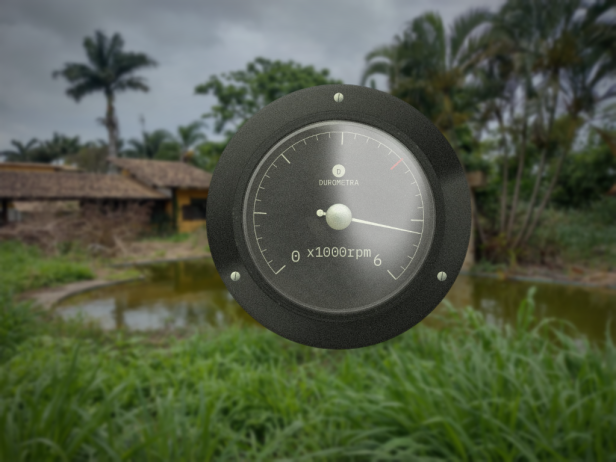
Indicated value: 5200rpm
